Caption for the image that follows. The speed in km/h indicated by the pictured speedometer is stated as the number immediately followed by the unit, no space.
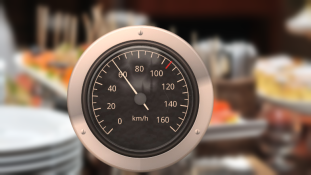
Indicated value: 60km/h
